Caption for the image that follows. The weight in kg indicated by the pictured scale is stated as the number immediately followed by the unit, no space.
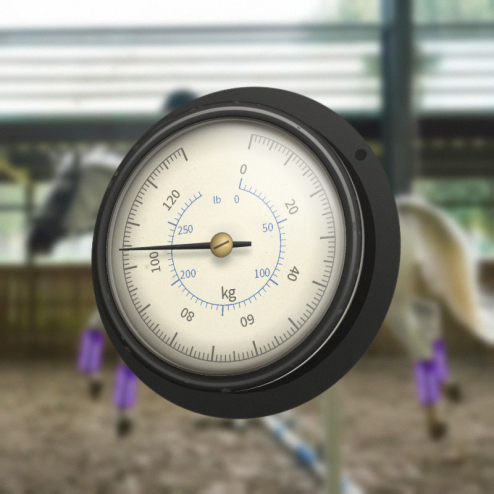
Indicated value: 104kg
